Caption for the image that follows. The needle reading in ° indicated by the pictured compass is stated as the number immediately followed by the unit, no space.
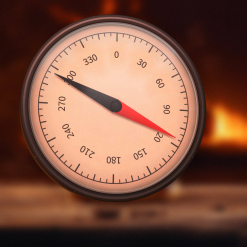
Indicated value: 115°
